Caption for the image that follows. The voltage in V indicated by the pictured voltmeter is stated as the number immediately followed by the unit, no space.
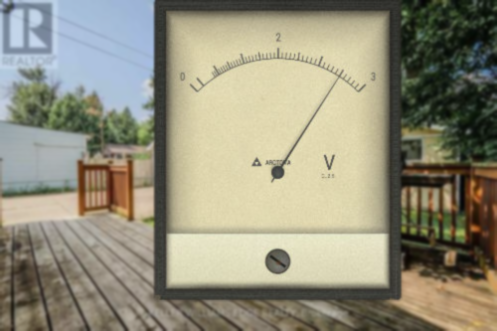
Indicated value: 2.75V
